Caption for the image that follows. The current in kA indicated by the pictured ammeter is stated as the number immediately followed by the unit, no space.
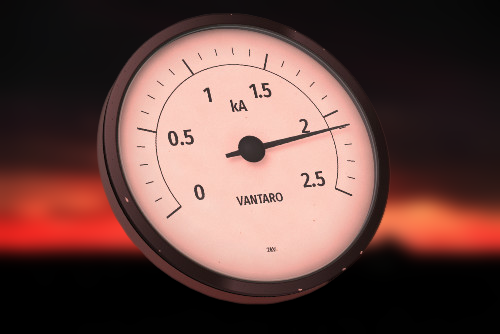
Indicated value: 2.1kA
